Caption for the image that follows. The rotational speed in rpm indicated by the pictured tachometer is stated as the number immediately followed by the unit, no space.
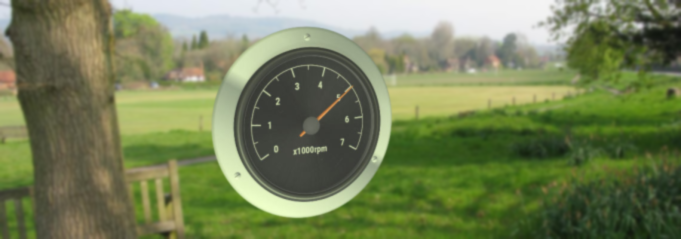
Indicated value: 5000rpm
